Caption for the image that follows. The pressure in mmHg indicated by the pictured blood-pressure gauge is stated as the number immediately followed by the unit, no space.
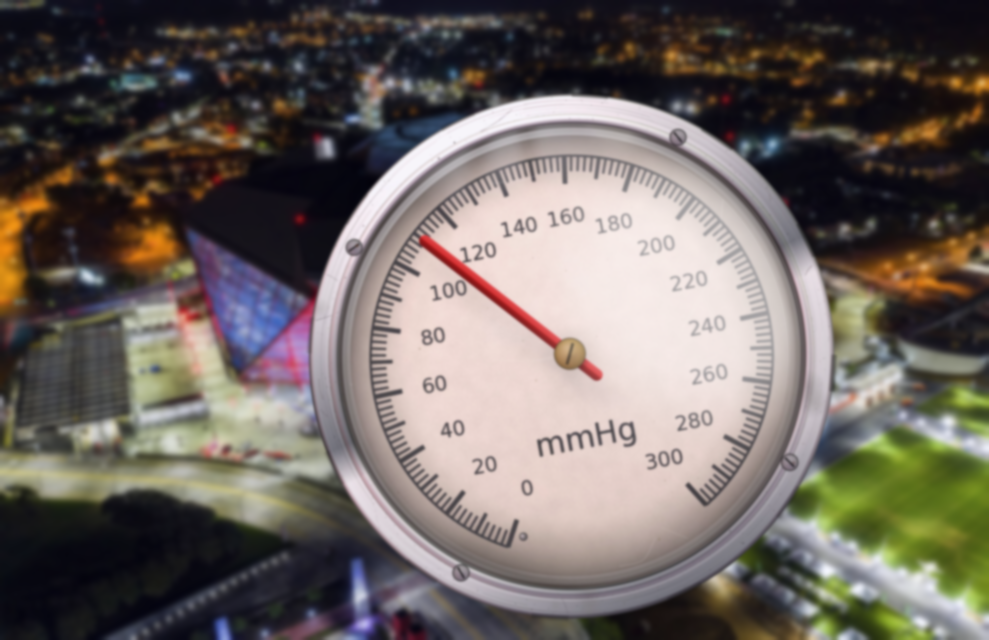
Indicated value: 110mmHg
